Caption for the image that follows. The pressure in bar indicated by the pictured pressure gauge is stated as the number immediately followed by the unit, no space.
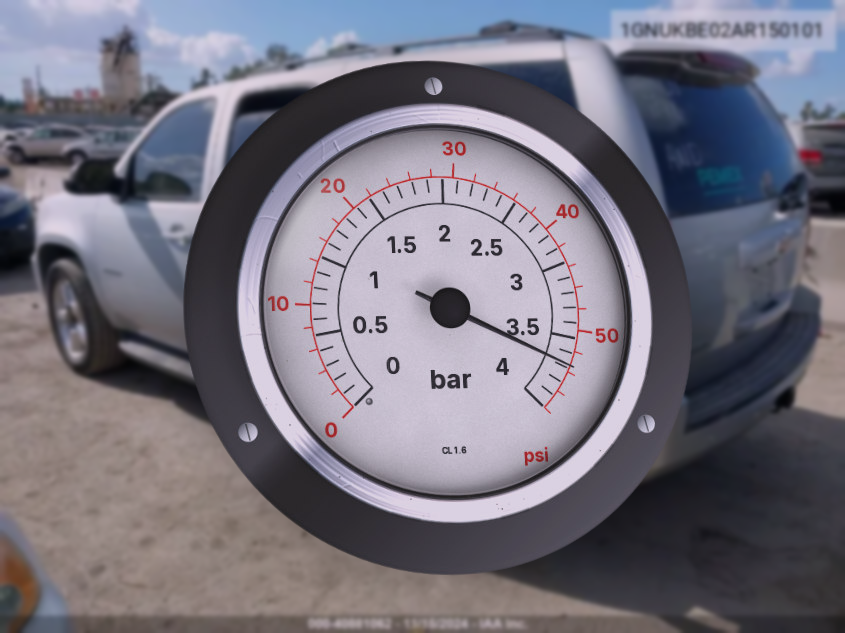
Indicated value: 3.7bar
